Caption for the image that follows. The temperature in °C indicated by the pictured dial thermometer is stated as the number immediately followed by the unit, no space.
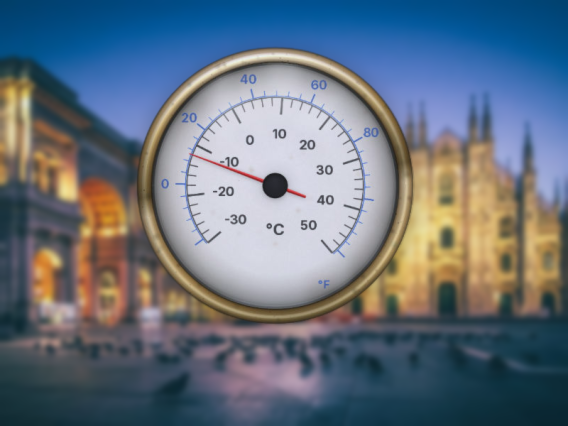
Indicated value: -12°C
